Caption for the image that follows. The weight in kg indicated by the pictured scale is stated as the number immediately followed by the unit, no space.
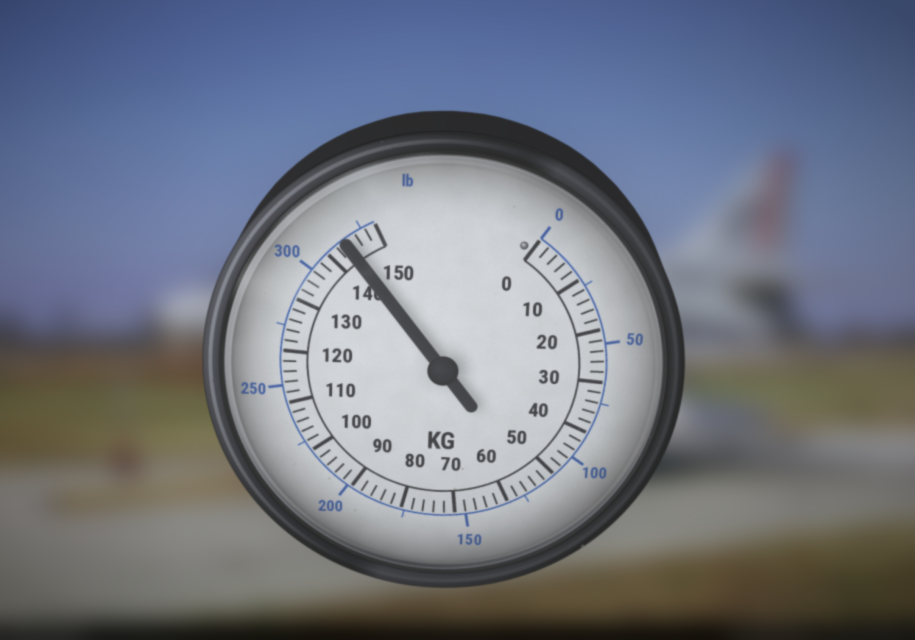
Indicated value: 144kg
